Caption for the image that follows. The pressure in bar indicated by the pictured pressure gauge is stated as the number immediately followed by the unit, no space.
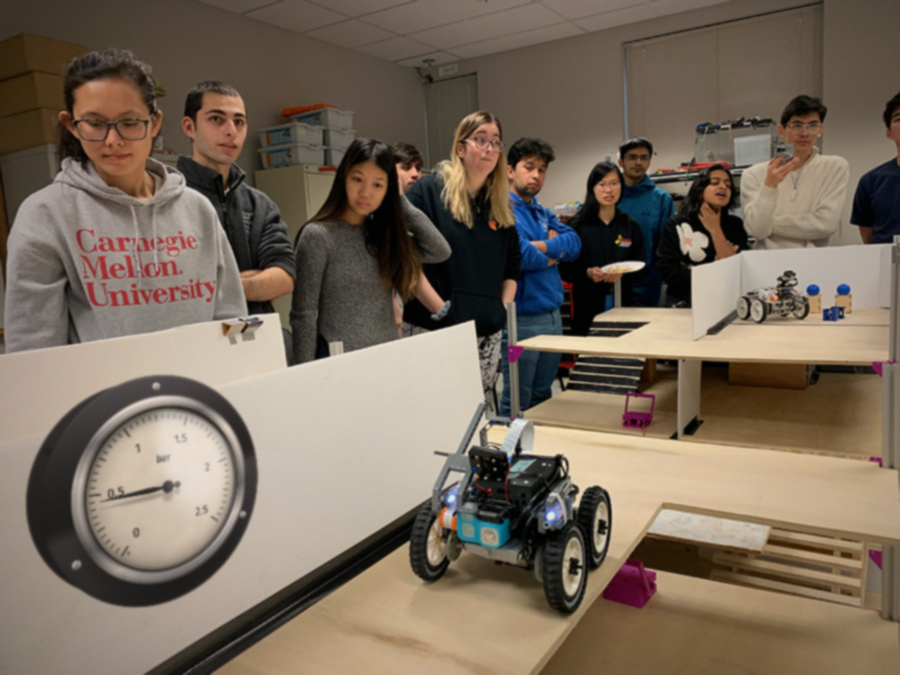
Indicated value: 0.45bar
